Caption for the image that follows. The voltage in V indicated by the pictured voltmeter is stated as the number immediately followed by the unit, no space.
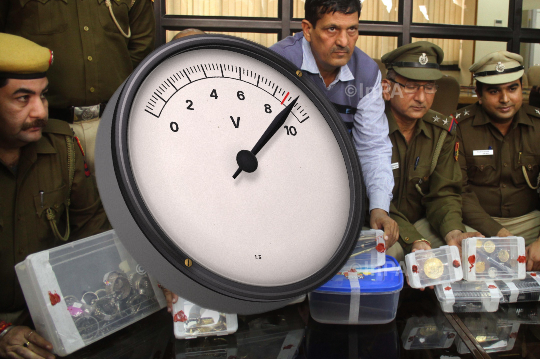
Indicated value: 9V
